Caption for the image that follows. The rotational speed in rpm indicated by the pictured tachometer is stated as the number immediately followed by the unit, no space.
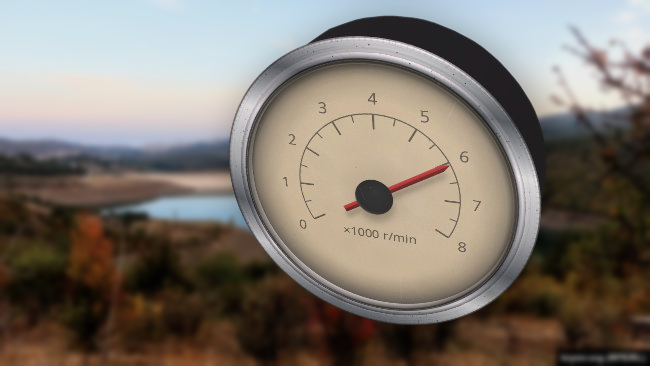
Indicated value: 6000rpm
